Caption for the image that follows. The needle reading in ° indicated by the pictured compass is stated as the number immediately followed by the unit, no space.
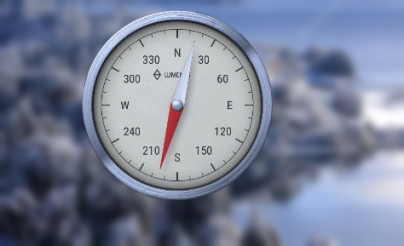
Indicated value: 195°
